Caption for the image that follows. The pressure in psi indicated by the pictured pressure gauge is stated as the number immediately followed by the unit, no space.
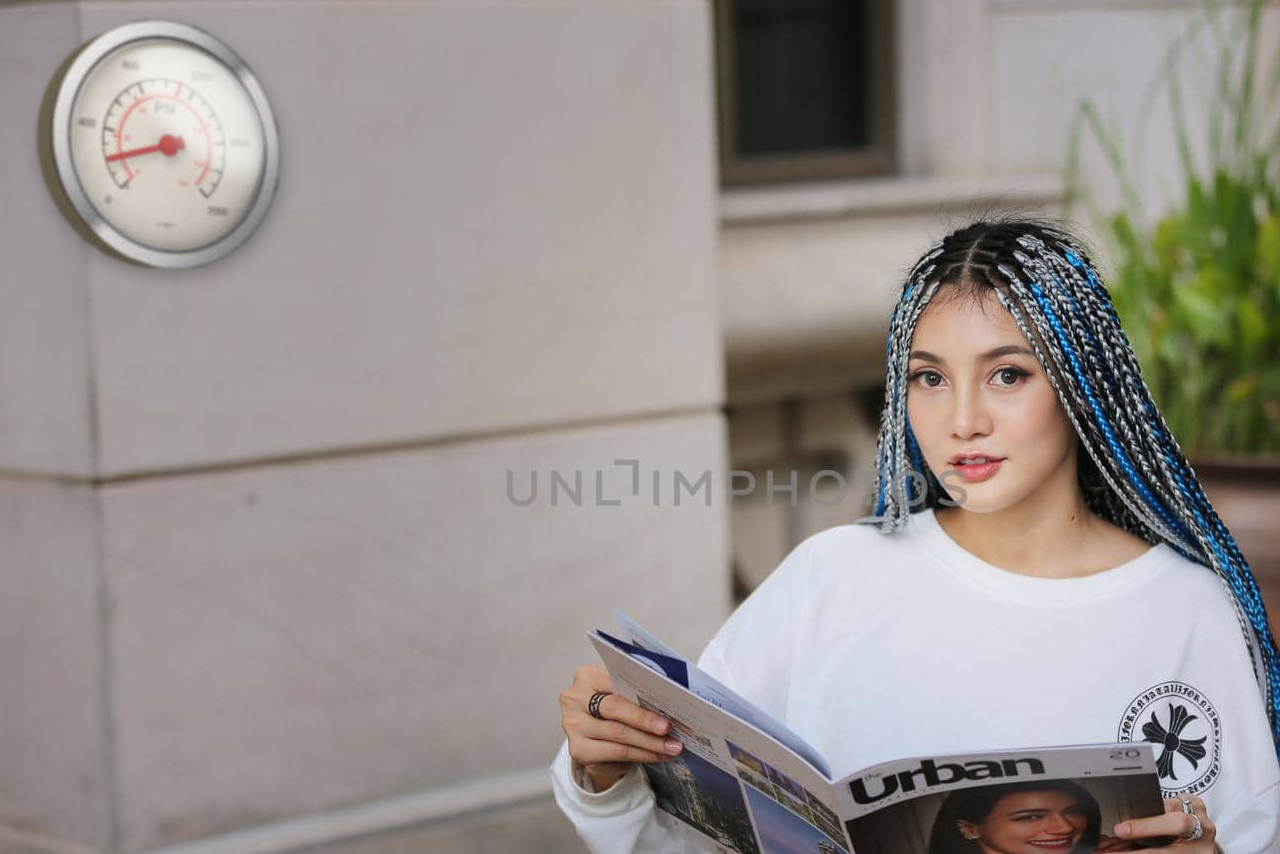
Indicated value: 200psi
